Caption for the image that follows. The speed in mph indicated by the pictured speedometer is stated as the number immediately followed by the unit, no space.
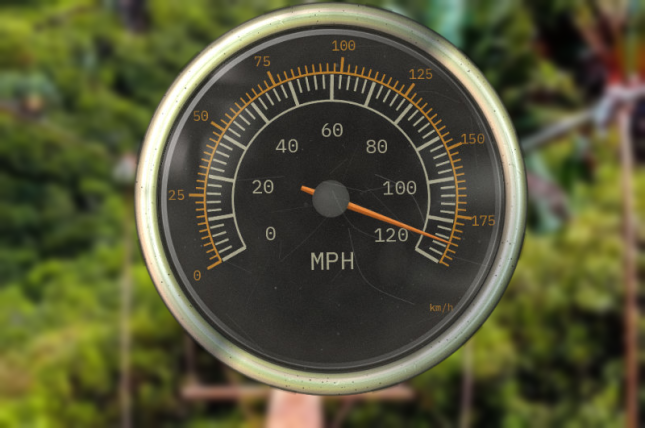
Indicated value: 115mph
